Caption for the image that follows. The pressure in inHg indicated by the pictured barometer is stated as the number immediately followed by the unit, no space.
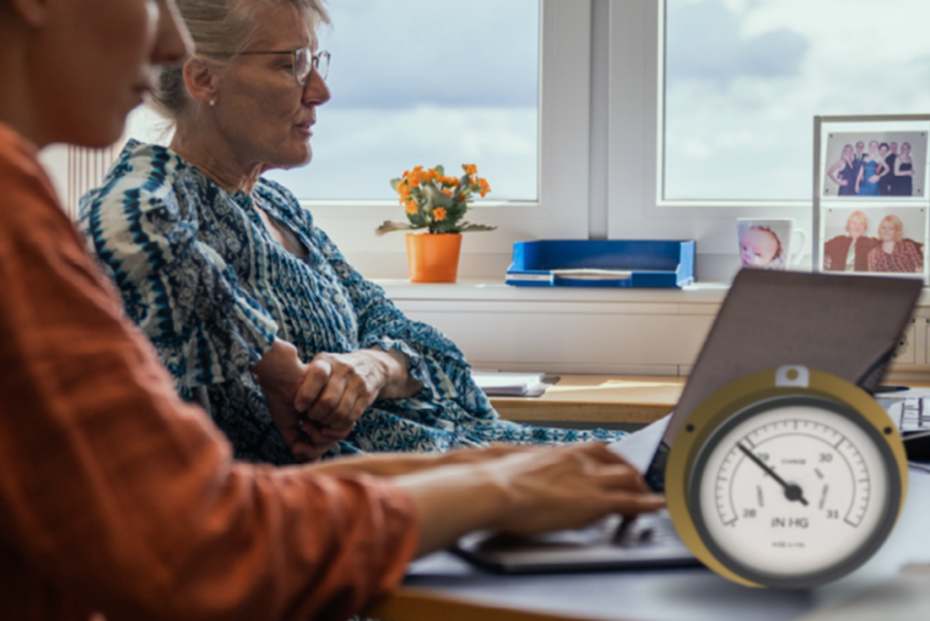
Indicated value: 28.9inHg
